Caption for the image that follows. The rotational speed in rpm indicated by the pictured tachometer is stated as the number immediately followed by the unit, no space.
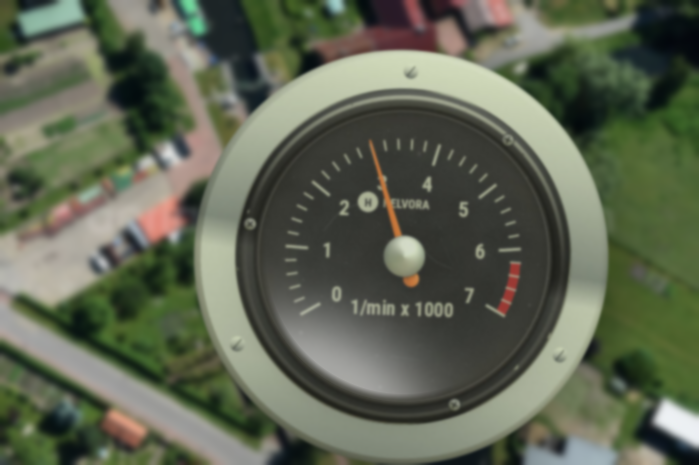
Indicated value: 3000rpm
